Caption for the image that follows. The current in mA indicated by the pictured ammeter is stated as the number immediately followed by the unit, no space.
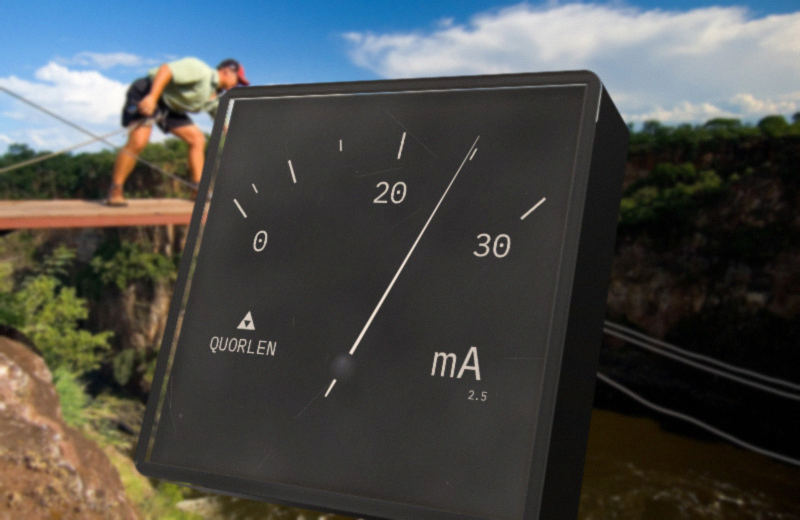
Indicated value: 25mA
